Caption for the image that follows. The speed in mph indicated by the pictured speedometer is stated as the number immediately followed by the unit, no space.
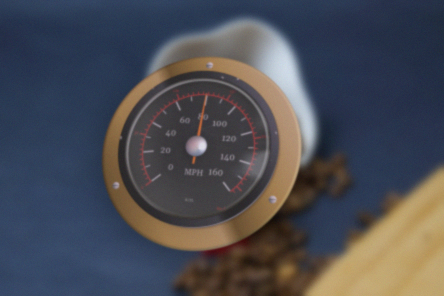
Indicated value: 80mph
